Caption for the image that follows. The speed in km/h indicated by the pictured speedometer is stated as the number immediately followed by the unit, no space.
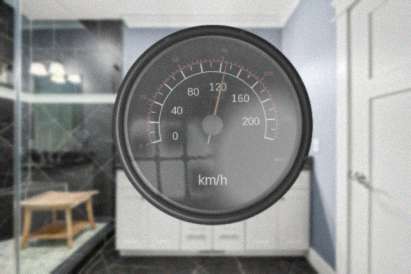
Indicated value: 125km/h
